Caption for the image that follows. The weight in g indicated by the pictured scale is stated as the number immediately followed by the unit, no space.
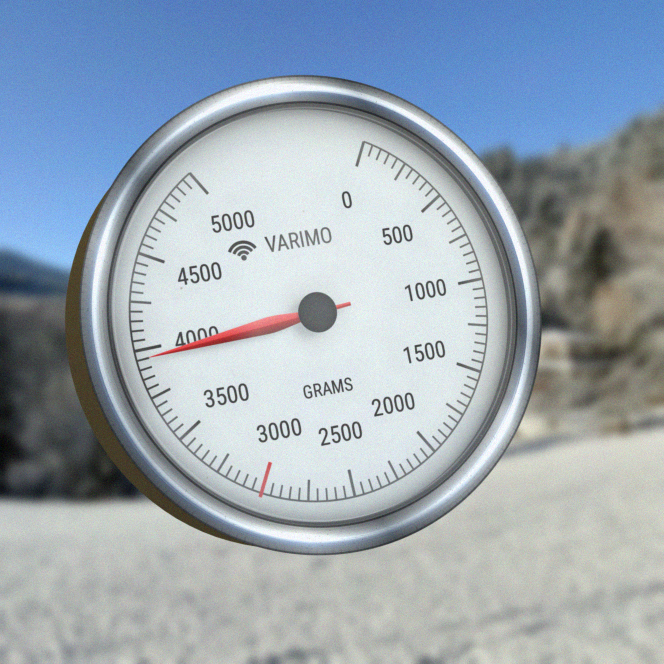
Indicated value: 3950g
